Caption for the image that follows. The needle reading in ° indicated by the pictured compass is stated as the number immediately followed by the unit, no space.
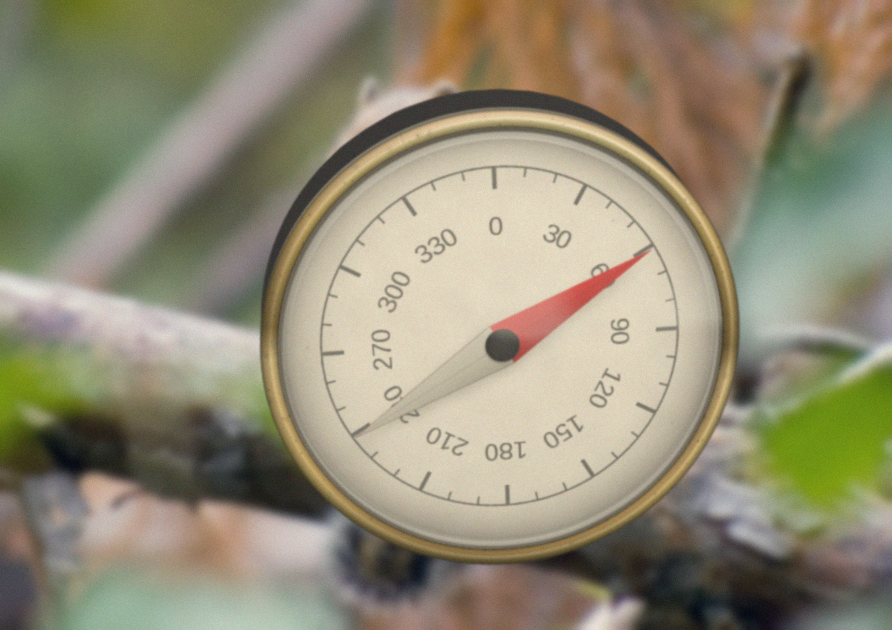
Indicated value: 60°
